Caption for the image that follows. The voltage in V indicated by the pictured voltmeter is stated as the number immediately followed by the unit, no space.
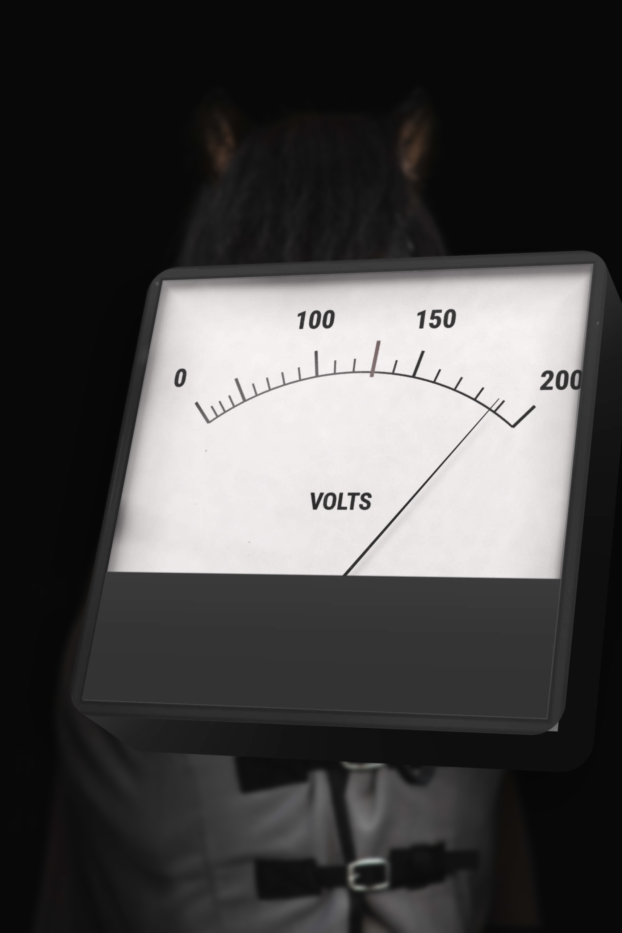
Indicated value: 190V
